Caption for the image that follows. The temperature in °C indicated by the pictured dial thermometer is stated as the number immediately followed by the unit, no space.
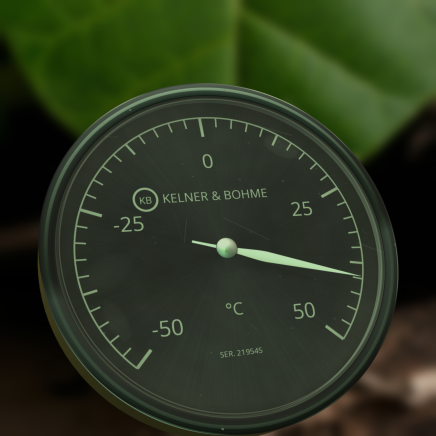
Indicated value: 40°C
